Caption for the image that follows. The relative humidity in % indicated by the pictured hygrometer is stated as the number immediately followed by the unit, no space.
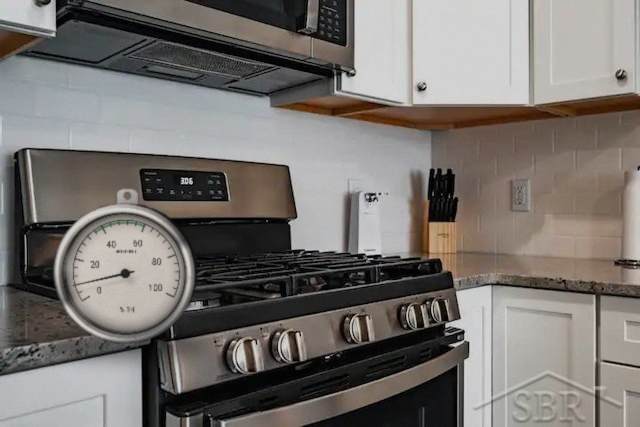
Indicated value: 8%
